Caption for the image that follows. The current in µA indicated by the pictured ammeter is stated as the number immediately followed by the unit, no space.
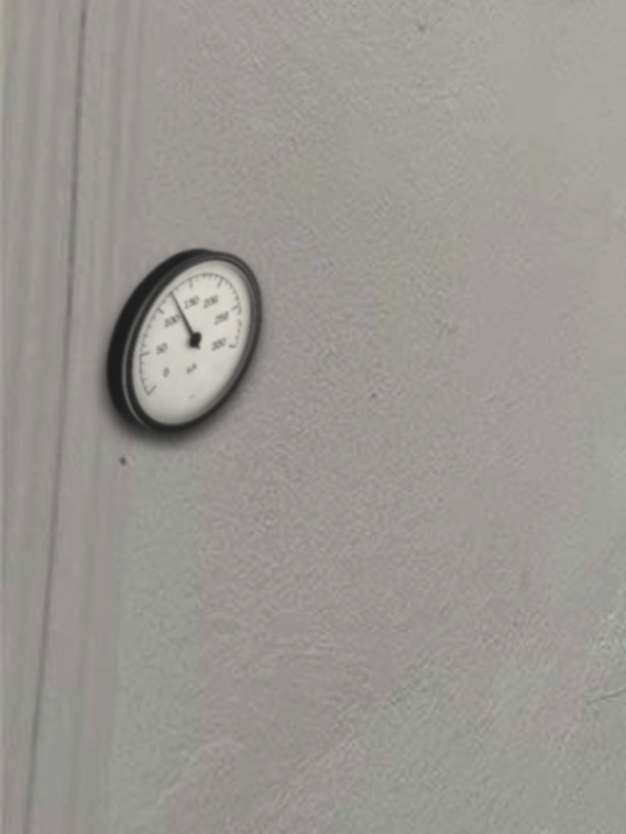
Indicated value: 120µA
